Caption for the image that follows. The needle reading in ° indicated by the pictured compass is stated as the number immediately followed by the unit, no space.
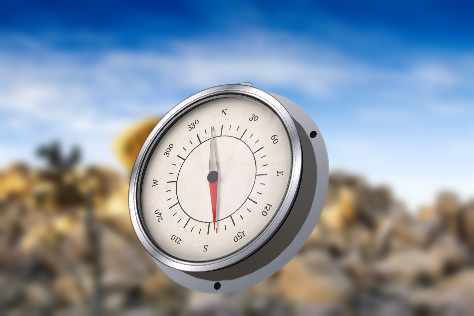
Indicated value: 170°
